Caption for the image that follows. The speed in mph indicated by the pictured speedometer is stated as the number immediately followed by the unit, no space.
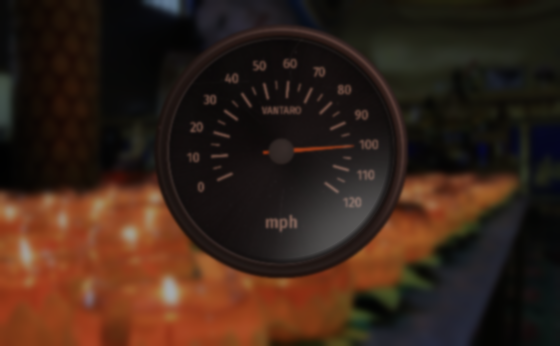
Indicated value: 100mph
